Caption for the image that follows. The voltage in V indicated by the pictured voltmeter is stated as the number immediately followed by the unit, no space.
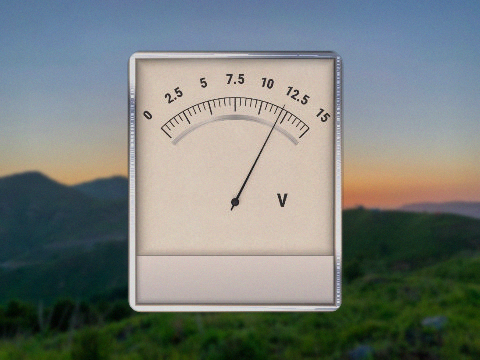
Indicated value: 12V
